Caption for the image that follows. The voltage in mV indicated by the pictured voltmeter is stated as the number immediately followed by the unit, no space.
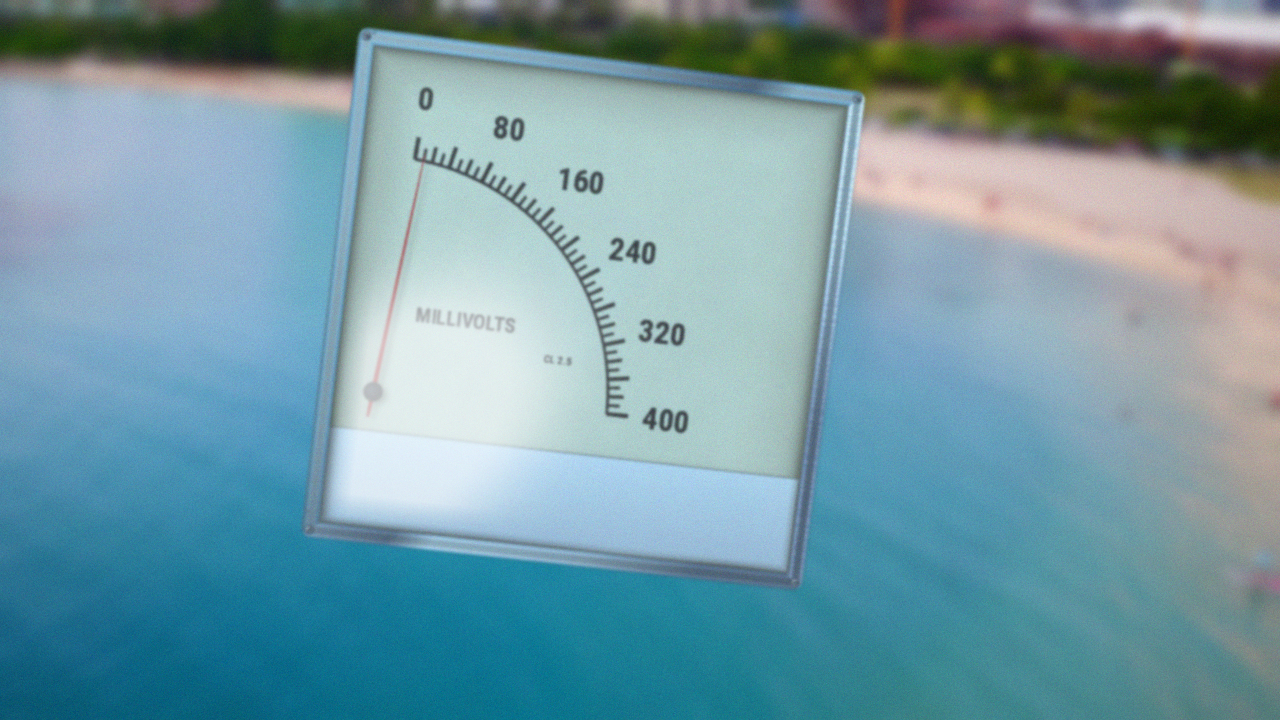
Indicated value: 10mV
